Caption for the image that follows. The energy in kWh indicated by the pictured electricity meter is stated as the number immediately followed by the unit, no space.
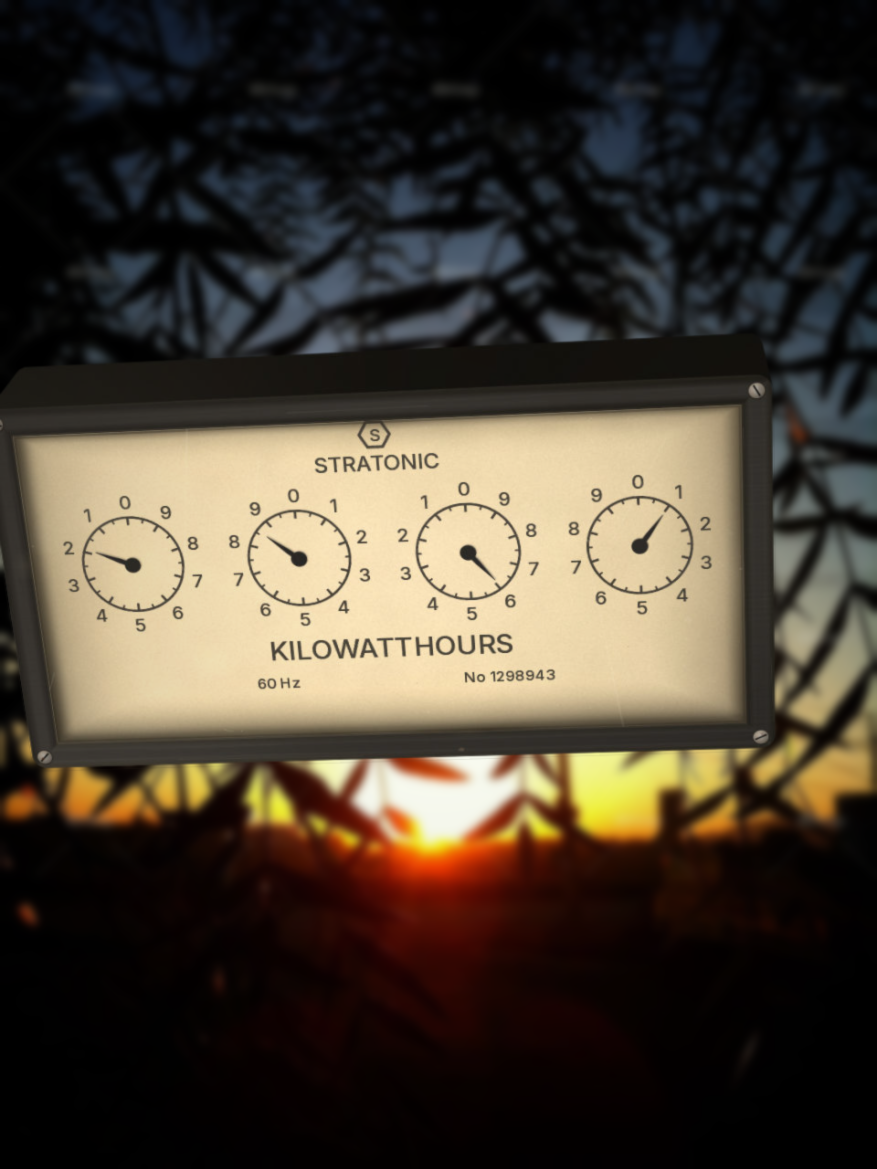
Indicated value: 1861kWh
